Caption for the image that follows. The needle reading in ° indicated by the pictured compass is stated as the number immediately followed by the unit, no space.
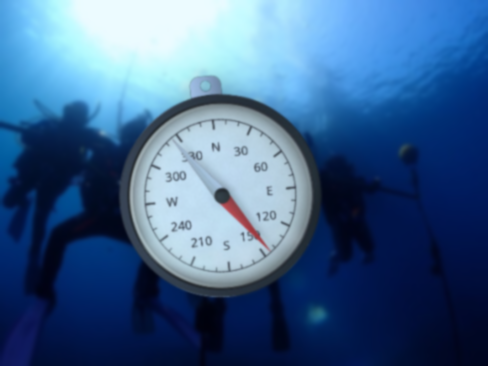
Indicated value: 145°
